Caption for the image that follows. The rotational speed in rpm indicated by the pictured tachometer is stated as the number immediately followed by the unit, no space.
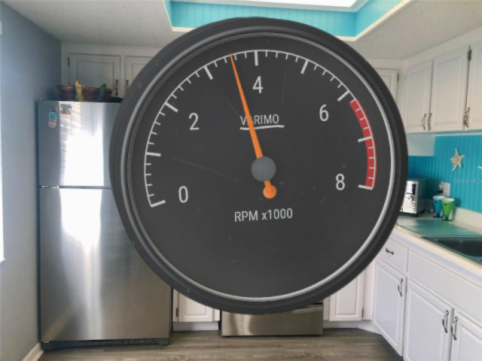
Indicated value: 3500rpm
